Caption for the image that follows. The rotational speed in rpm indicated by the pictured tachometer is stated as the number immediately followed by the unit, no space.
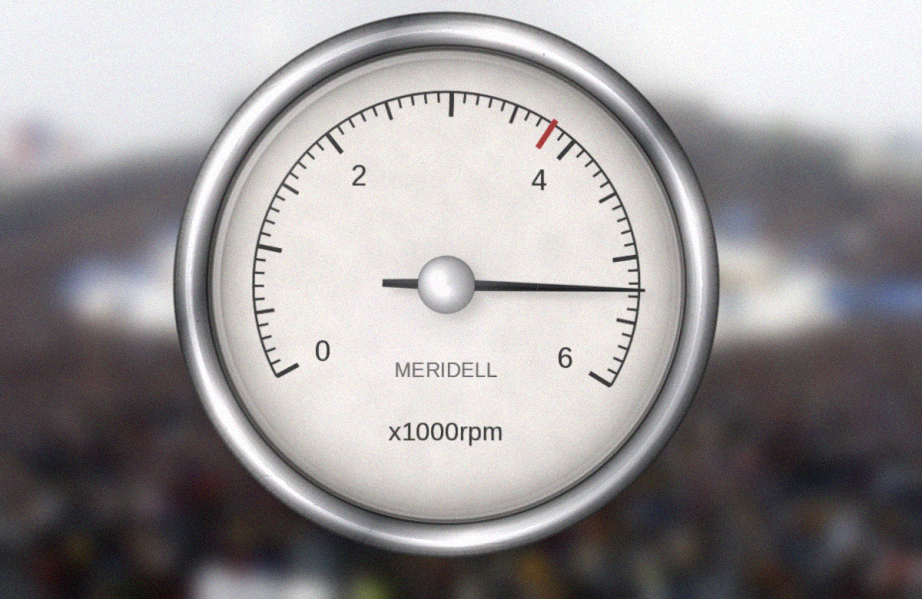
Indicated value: 5250rpm
